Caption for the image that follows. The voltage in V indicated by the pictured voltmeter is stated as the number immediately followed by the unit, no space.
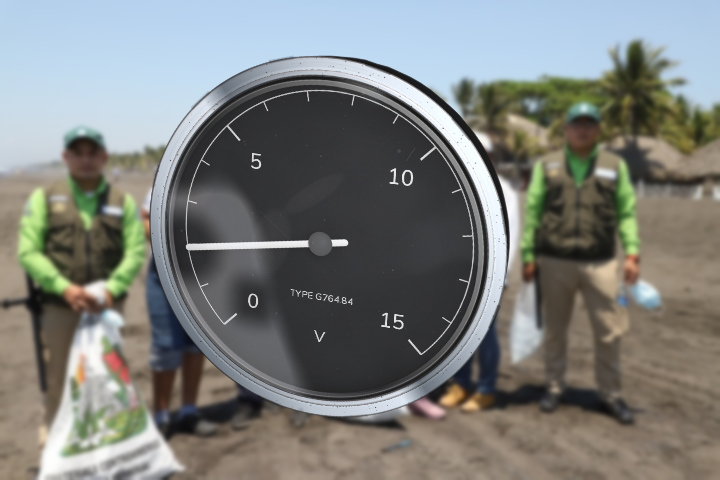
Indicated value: 2V
